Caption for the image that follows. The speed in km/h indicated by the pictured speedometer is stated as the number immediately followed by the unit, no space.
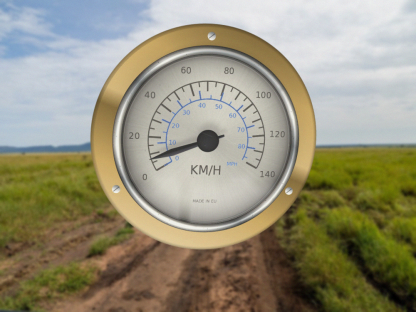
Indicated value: 7.5km/h
